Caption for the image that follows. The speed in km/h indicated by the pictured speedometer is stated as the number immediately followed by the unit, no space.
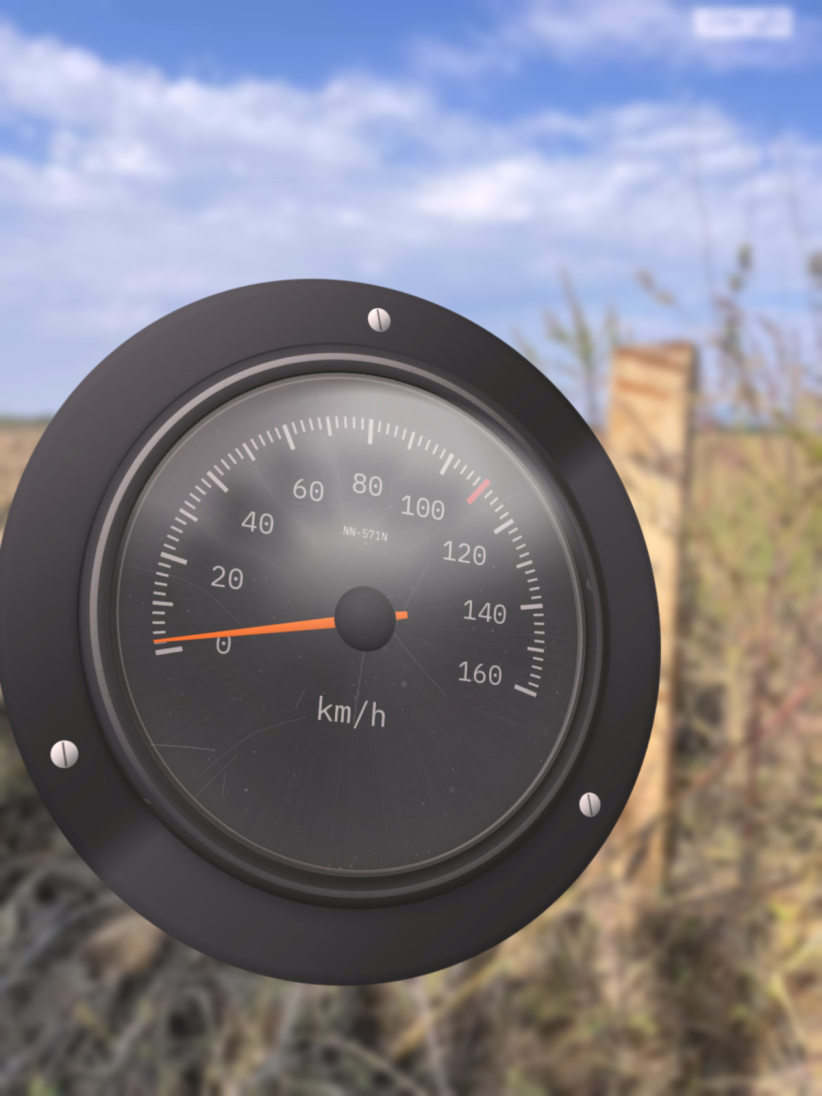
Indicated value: 2km/h
